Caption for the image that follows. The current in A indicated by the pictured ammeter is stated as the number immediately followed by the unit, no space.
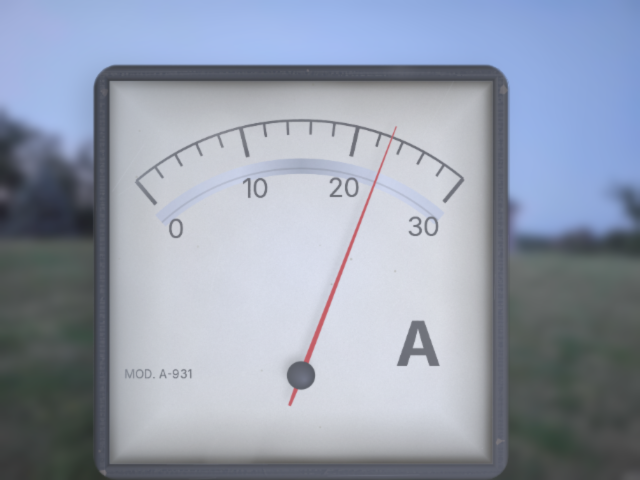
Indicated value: 23A
